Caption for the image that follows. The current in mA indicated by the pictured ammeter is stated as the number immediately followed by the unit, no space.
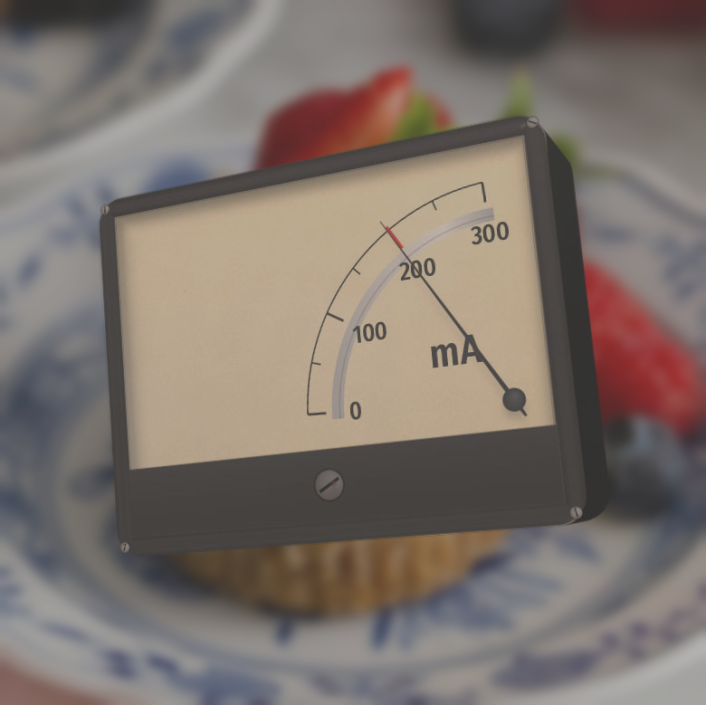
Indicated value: 200mA
